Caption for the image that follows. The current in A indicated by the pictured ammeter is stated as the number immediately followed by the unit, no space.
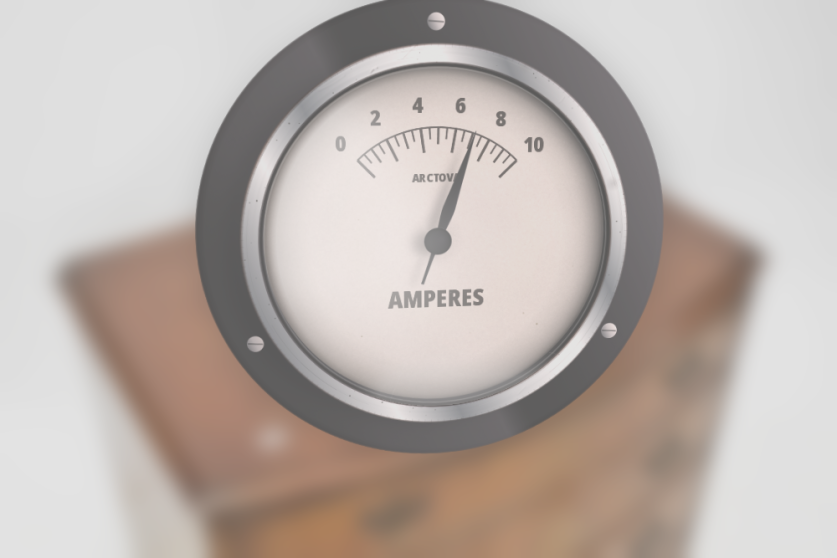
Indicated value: 7A
